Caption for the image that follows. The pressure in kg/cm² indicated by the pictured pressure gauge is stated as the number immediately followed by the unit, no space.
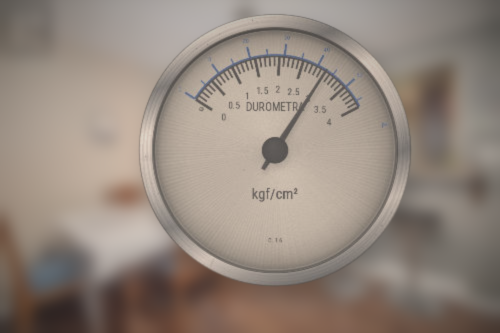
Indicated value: 3kg/cm²
